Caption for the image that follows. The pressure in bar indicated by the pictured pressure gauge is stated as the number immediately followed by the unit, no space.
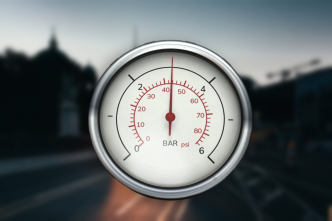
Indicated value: 3bar
